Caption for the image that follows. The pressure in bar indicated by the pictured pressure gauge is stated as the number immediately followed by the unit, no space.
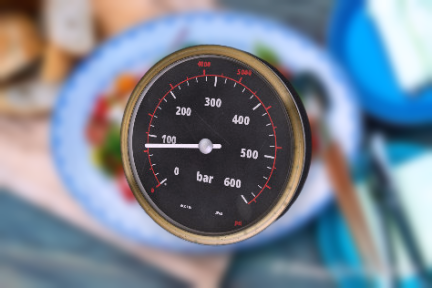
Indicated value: 80bar
